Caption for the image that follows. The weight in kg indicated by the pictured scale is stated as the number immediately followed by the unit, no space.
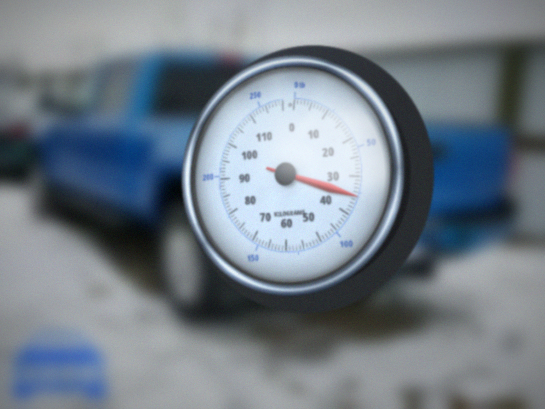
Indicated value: 35kg
